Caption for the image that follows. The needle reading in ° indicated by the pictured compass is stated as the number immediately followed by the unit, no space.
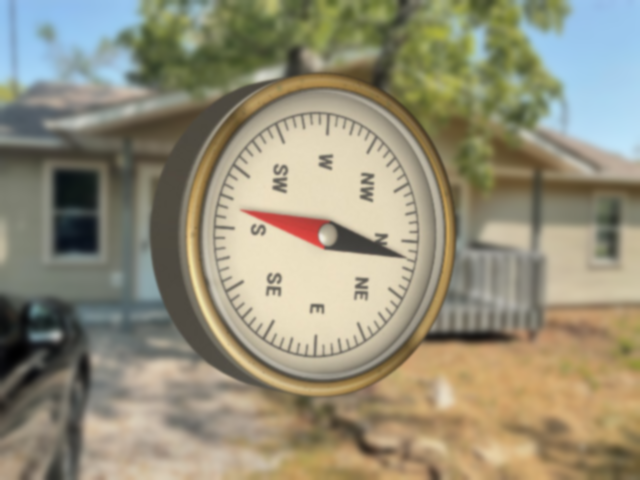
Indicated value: 190°
